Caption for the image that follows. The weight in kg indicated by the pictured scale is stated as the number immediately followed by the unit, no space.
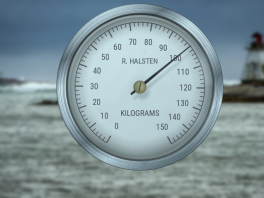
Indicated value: 100kg
